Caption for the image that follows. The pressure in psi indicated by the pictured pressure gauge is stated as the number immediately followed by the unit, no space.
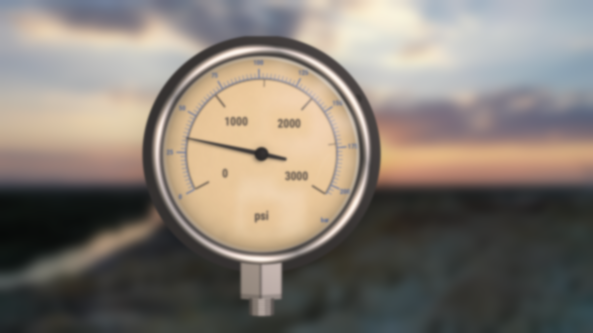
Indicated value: 500psi
